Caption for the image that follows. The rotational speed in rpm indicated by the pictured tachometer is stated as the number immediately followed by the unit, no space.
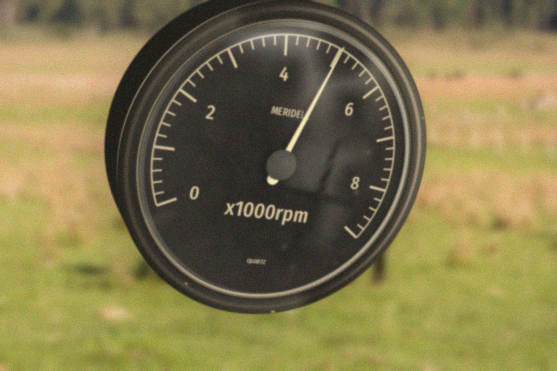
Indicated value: 5000rpm
